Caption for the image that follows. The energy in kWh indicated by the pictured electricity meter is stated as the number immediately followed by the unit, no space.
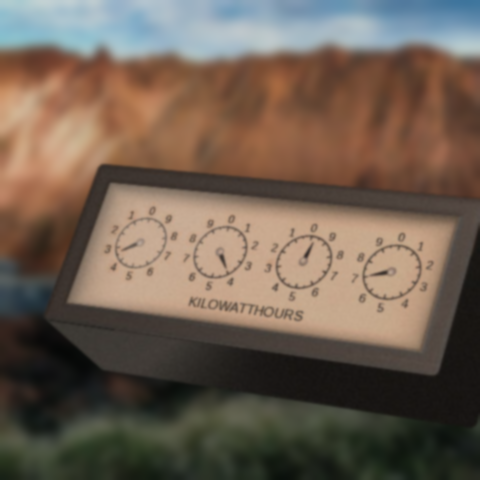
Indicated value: 3397kWh
